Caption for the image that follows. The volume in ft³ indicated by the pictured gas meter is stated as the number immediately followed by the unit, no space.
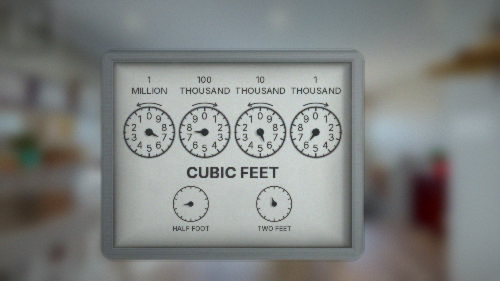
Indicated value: 675600ft³
